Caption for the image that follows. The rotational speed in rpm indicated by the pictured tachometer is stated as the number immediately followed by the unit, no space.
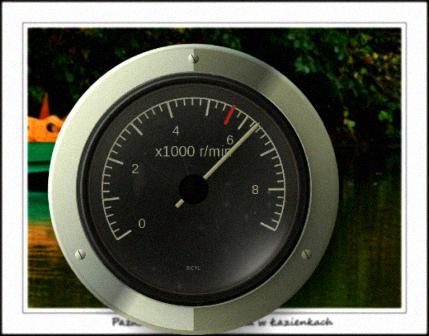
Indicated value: 6300rpm
